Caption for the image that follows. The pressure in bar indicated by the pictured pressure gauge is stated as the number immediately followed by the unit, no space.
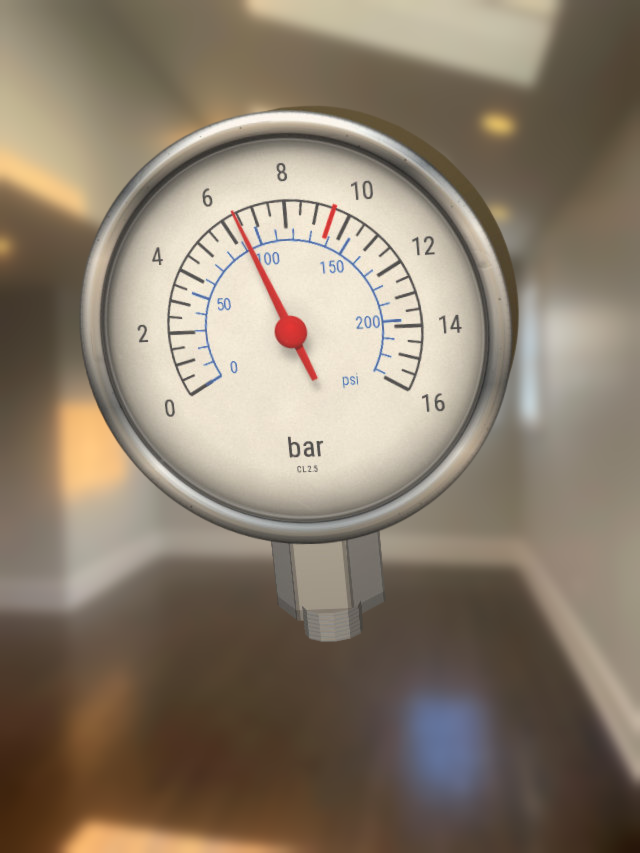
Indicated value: 6.5bar
